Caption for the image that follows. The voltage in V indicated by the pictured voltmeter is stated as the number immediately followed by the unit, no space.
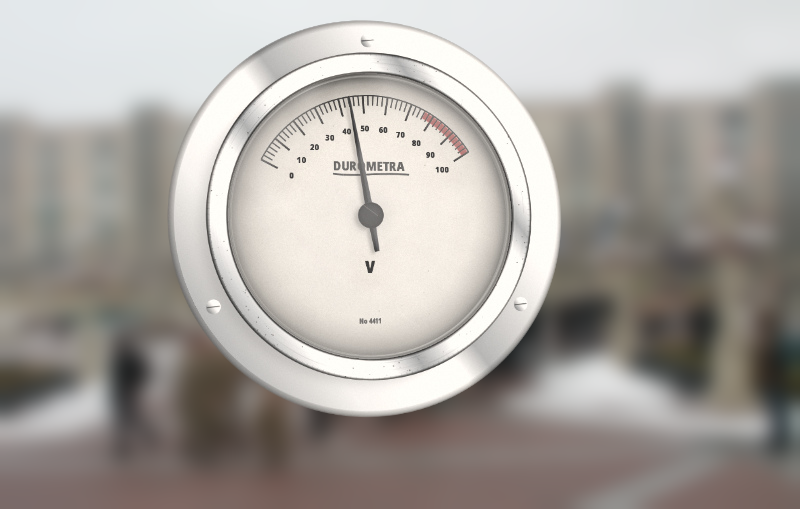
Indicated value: 44V
